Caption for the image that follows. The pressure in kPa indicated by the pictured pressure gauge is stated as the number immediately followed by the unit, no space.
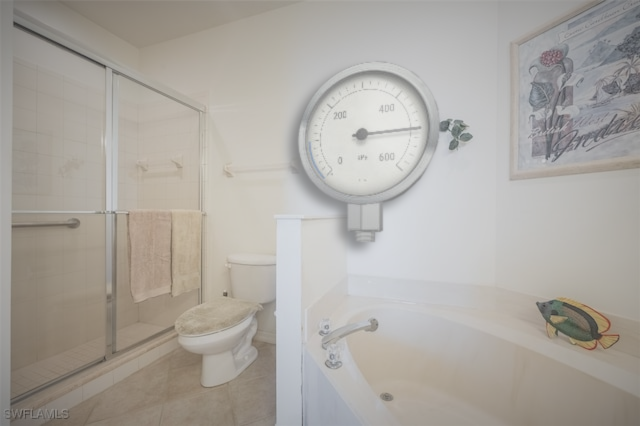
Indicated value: 500kPa
